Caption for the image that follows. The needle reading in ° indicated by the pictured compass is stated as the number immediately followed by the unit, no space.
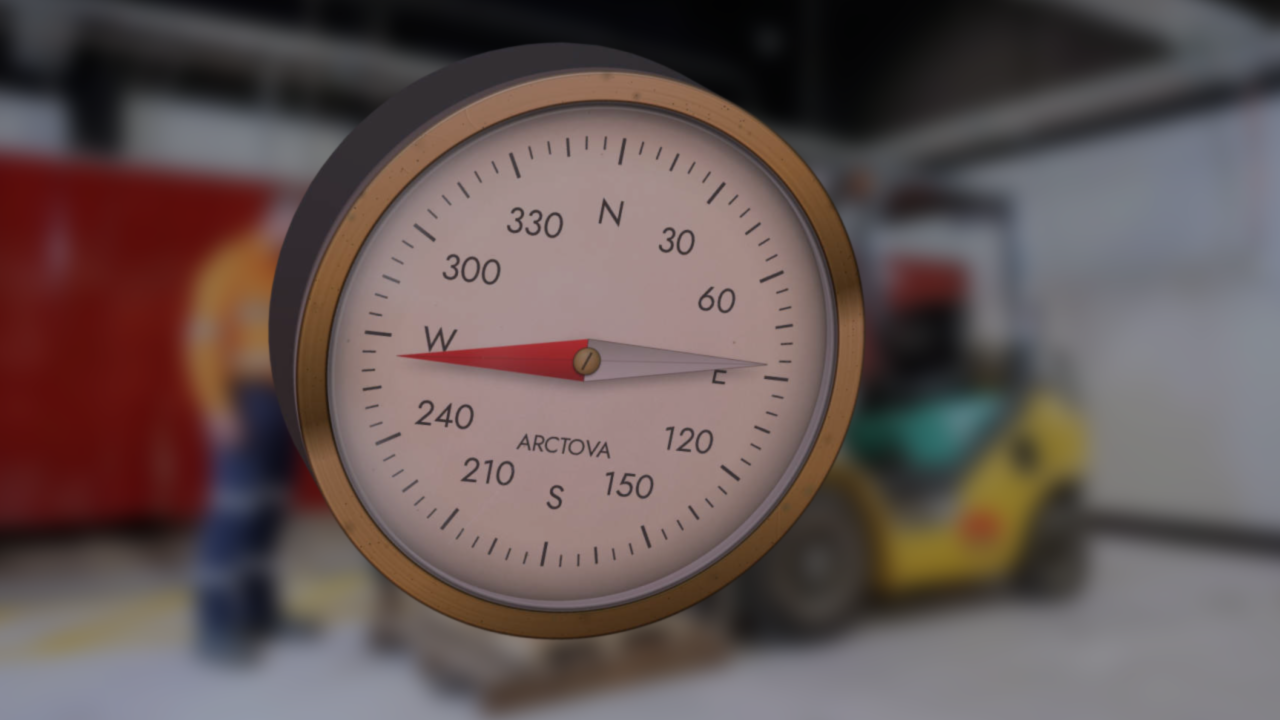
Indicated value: 265°
